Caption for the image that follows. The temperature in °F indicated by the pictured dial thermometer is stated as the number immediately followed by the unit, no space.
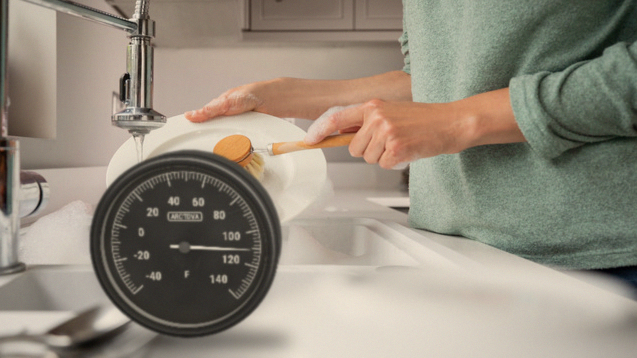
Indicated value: 110°F
